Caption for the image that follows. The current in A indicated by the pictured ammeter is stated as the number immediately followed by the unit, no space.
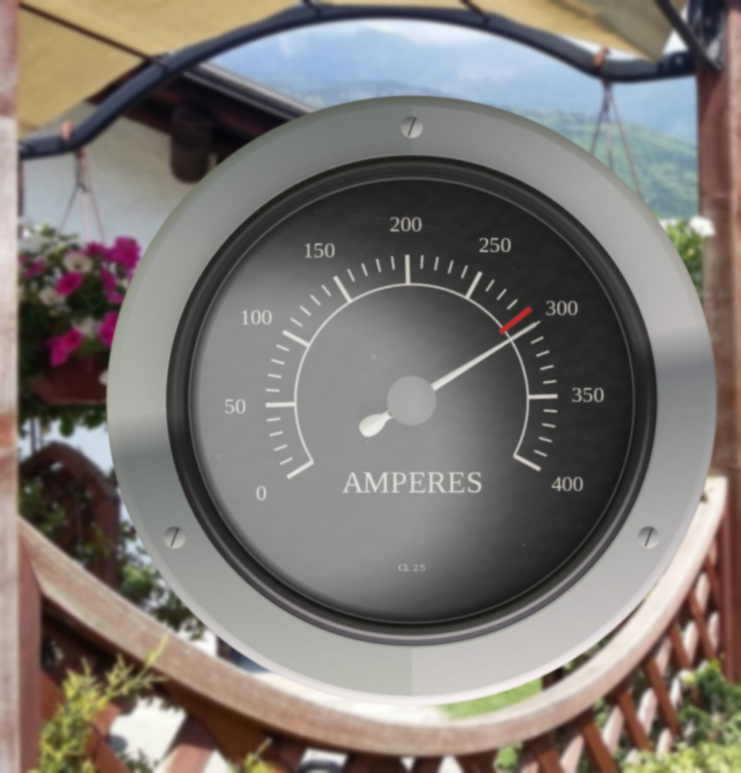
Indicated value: 300A
